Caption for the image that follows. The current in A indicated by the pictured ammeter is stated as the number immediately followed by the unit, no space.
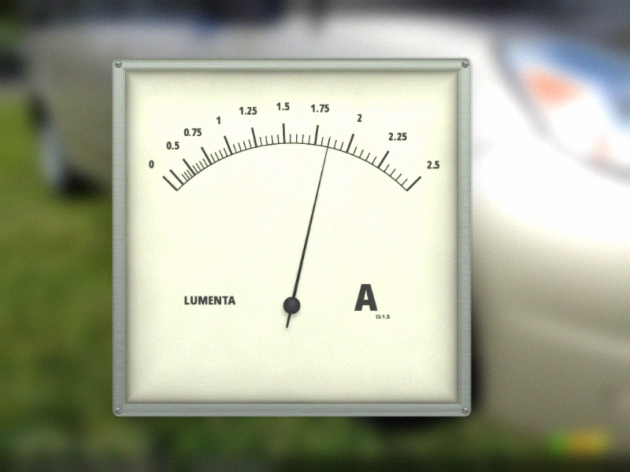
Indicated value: 1.85A
